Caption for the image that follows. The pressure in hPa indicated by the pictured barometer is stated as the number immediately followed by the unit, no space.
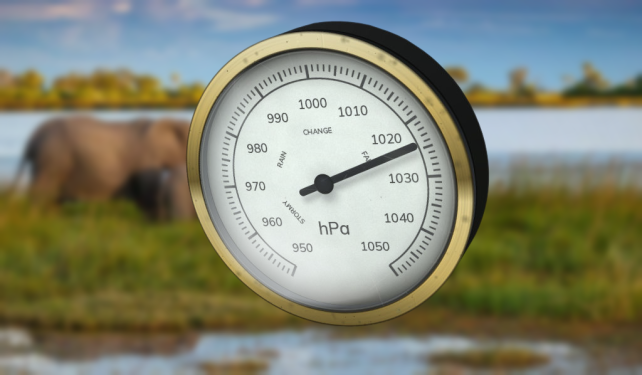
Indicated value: 1024hPa
